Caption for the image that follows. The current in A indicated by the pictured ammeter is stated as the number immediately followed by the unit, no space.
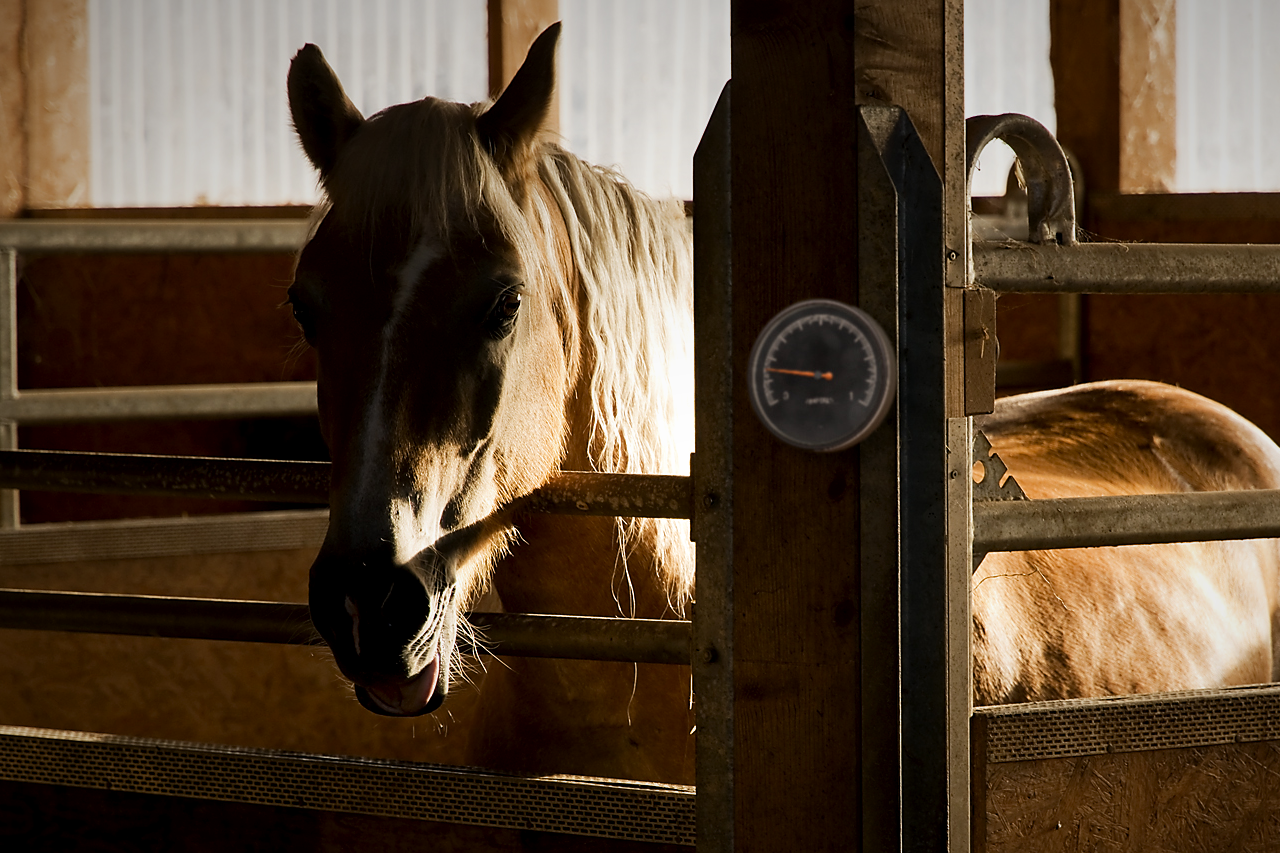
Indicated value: 0.15A
